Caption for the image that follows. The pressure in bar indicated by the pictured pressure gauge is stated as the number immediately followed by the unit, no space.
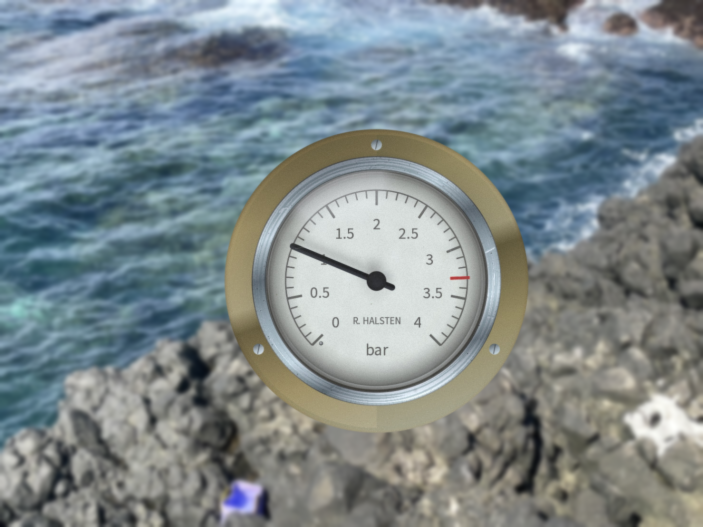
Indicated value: 1bar
